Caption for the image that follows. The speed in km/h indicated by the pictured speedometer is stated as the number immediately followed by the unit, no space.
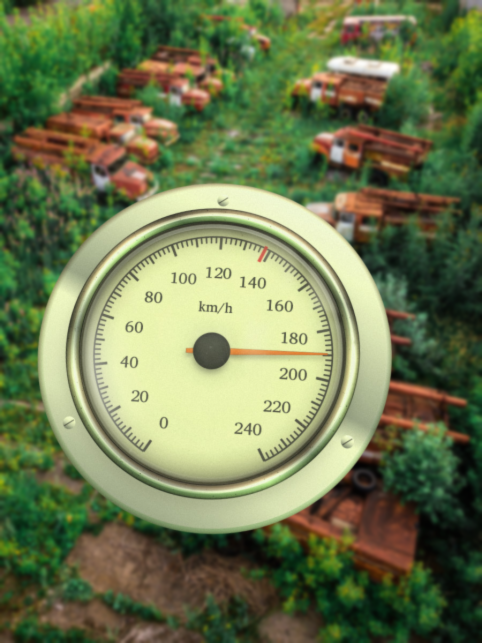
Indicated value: 190km/h
